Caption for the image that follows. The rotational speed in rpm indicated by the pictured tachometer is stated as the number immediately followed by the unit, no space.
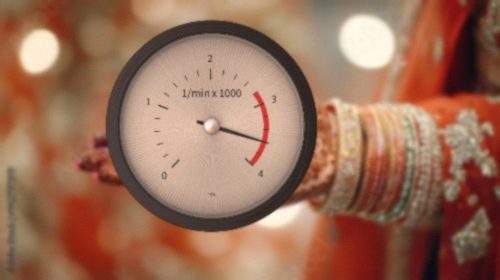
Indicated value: 3600rpm
